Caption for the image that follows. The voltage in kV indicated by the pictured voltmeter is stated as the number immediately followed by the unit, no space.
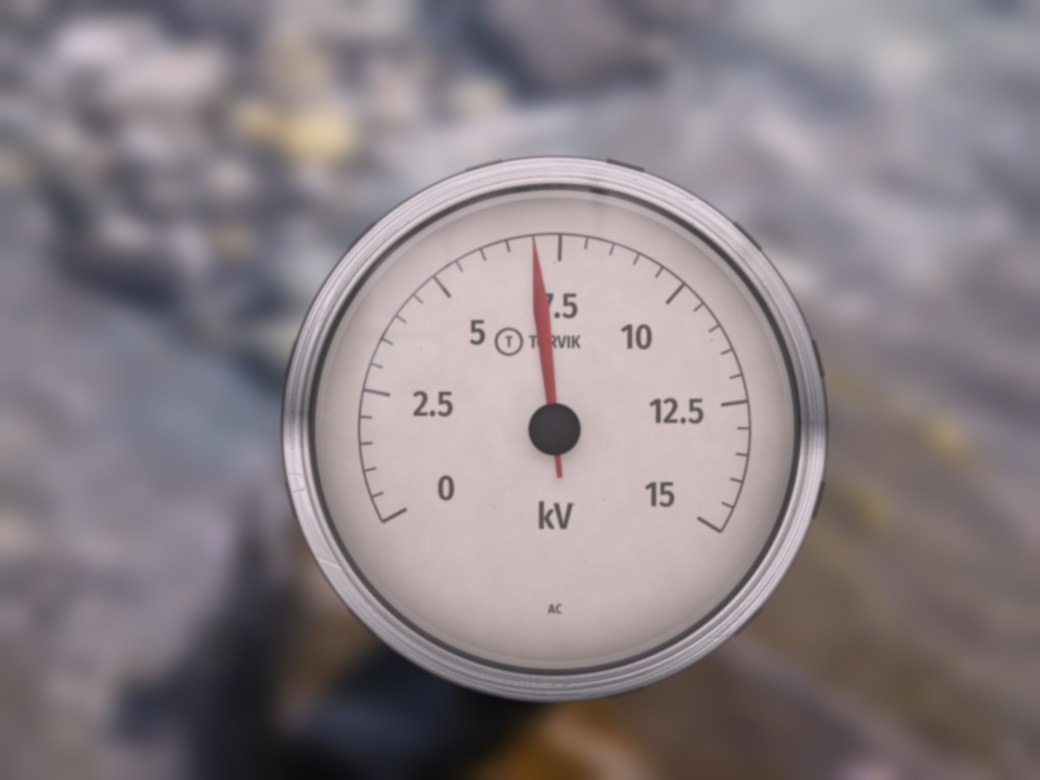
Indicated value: 7kV
